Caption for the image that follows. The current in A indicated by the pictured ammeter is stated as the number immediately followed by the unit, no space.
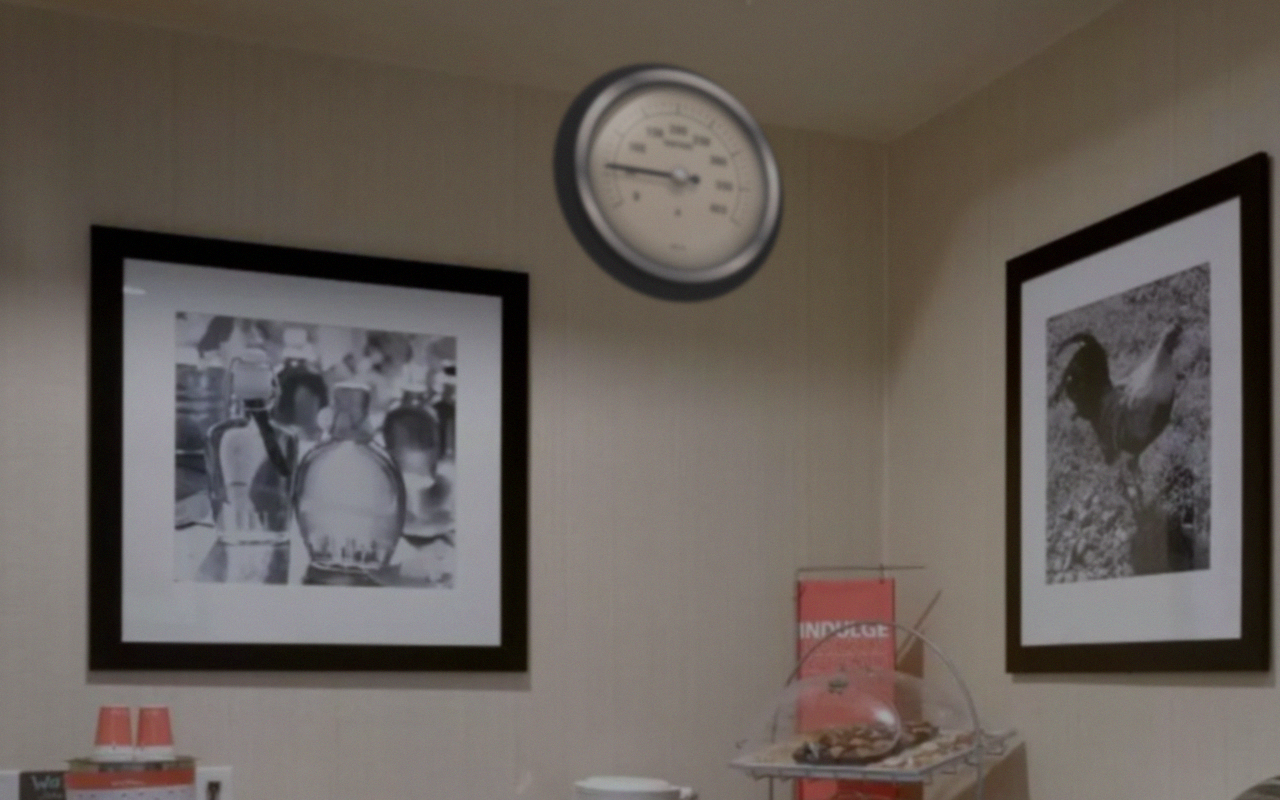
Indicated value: 50A
